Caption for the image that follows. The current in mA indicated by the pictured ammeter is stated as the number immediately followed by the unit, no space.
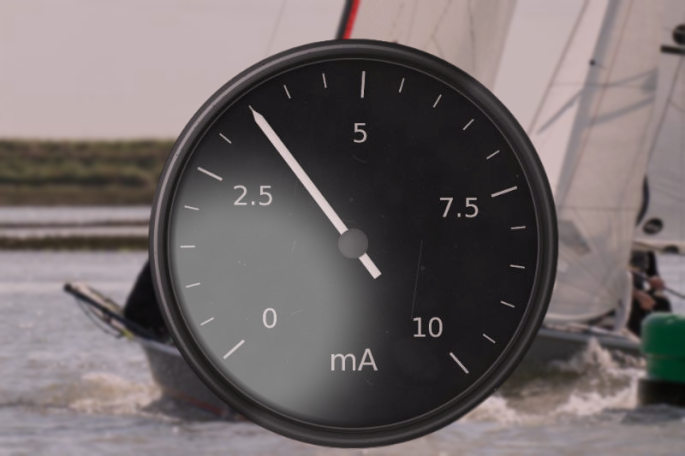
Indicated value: 3.5mA
